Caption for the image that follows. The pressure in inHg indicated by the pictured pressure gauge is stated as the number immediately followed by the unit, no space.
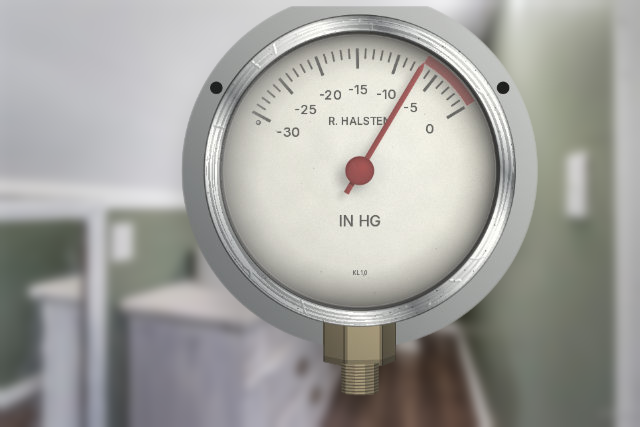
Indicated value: -7inHg
